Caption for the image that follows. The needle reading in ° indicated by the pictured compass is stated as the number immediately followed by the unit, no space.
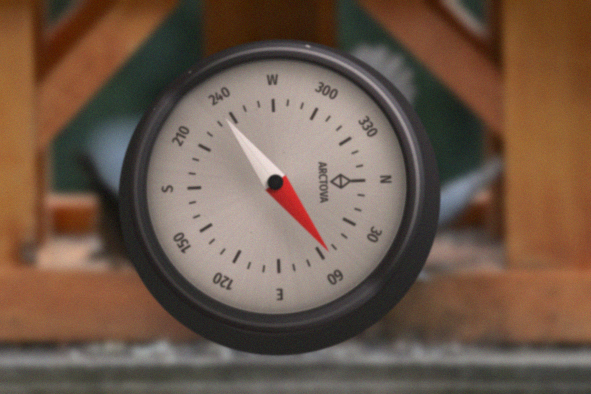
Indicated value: 55°
